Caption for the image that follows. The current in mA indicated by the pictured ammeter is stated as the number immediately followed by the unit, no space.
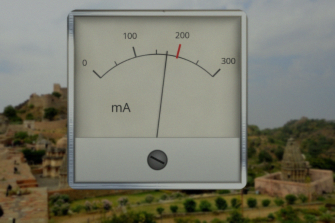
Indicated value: 175mA
